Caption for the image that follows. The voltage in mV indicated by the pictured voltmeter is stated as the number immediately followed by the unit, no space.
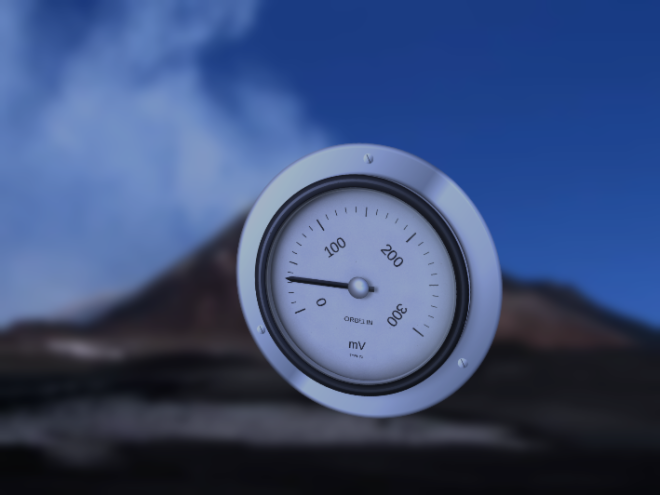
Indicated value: 35mV
